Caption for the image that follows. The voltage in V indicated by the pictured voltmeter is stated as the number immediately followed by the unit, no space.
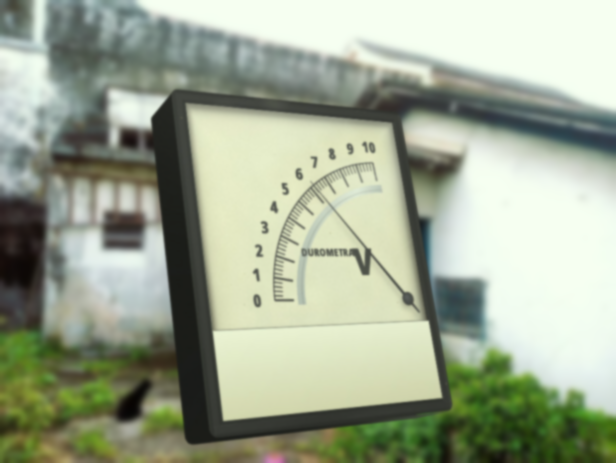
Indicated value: 6V
